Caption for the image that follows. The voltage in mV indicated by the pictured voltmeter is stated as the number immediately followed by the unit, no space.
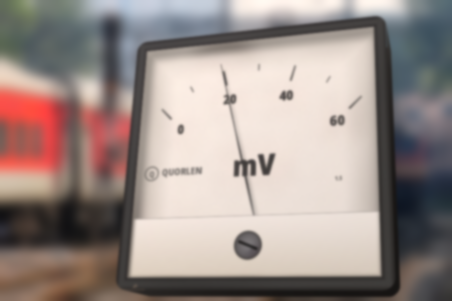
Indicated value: 20mV
